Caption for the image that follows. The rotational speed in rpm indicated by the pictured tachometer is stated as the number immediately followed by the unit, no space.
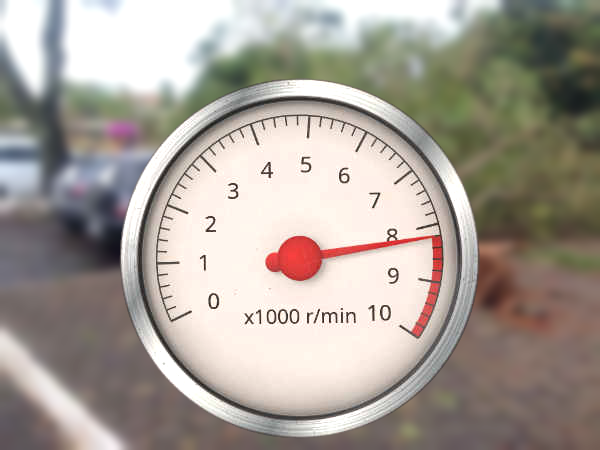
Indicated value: 8200rpm
